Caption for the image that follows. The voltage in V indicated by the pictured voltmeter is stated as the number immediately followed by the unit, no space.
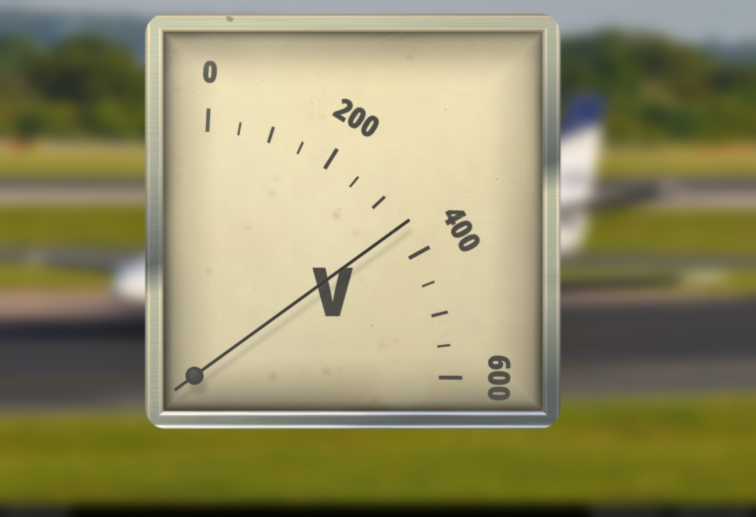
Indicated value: 350V
